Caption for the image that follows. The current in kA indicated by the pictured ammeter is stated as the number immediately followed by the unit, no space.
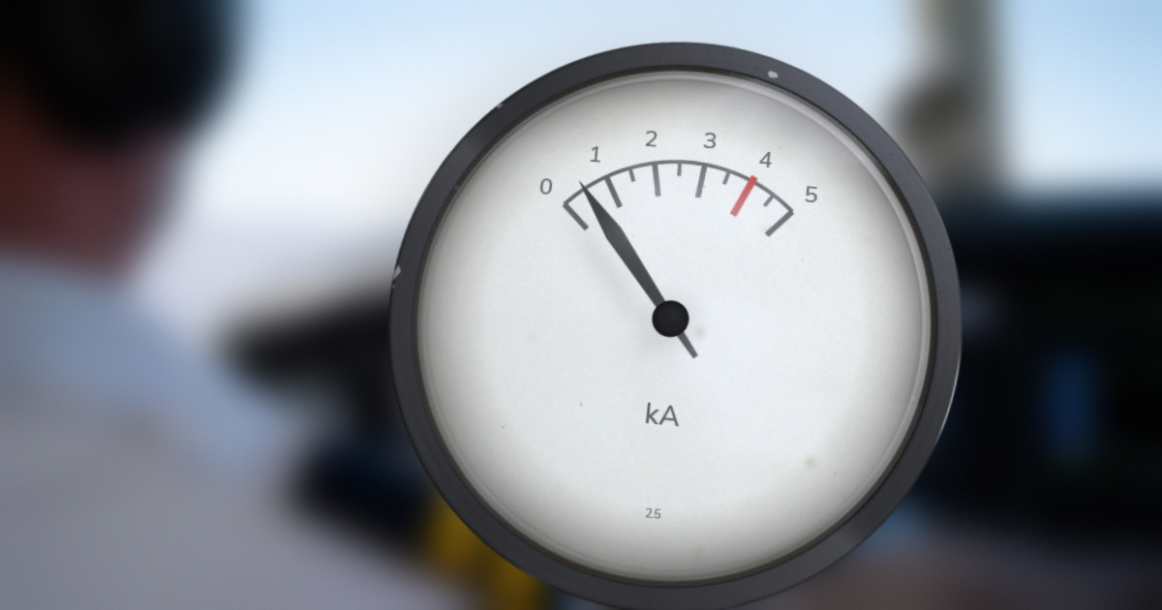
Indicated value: 0.5kA
